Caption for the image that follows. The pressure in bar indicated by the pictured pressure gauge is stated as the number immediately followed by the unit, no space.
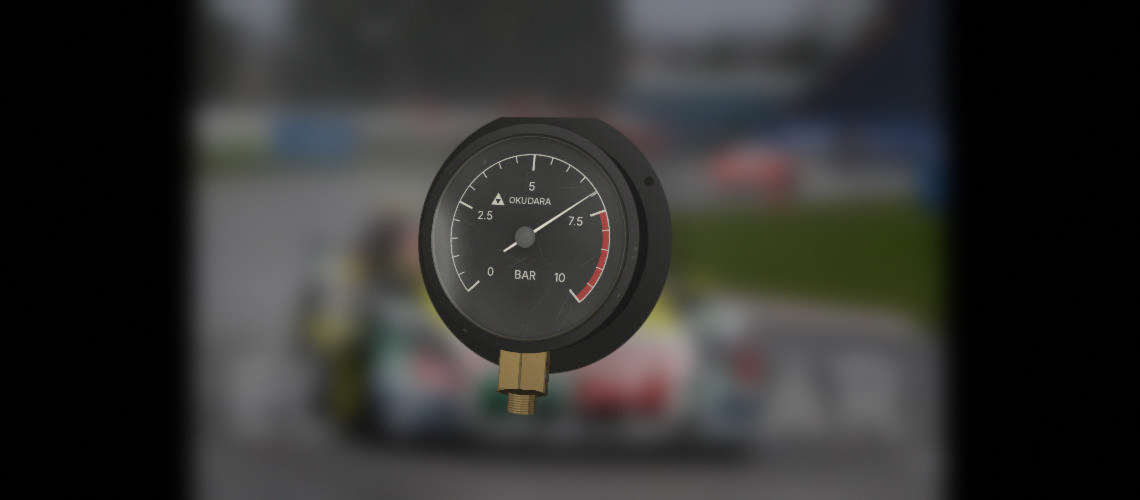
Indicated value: 7bar
